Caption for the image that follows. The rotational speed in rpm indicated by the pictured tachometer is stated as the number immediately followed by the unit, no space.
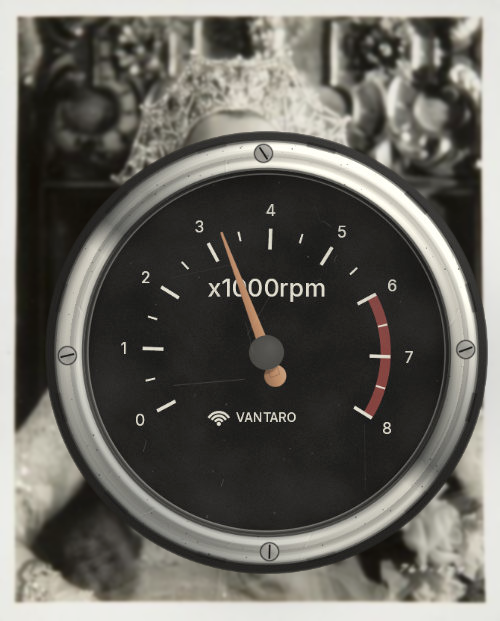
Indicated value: 3250rpm
